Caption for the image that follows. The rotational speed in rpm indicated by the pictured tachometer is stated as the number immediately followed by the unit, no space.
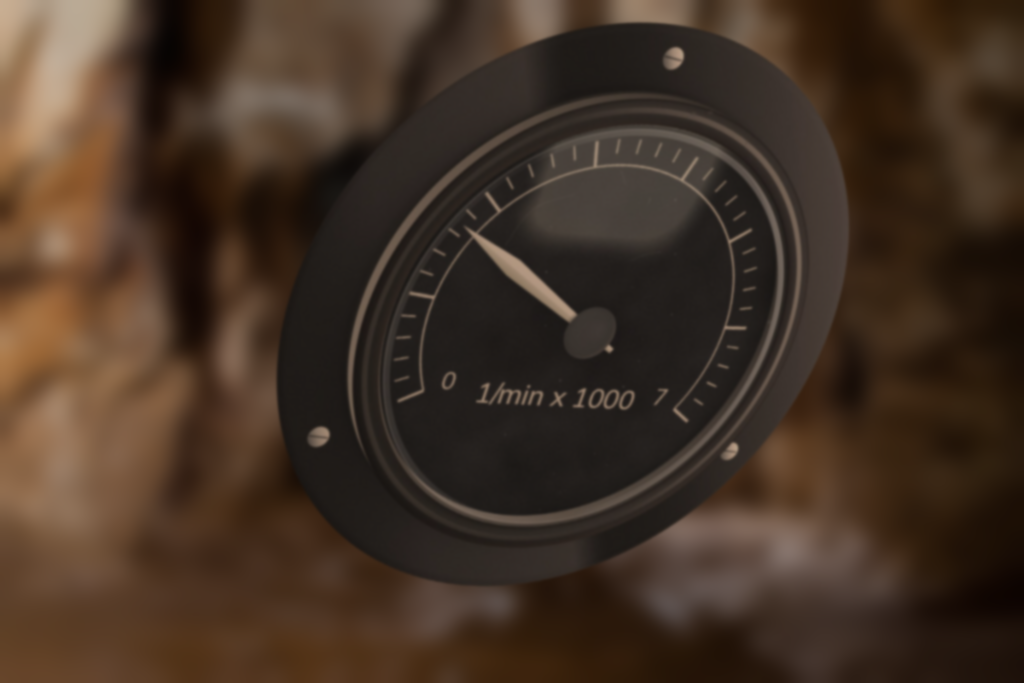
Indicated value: 1700rpm
